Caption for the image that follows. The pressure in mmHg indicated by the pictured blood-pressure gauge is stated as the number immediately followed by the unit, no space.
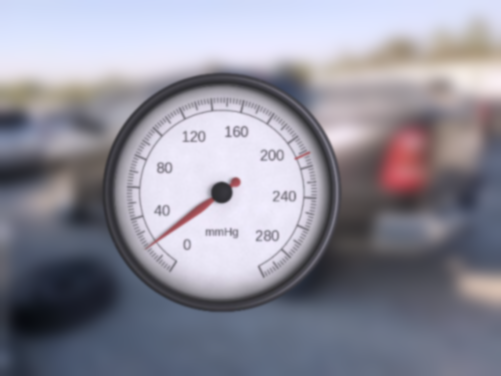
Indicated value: 20mmHg
